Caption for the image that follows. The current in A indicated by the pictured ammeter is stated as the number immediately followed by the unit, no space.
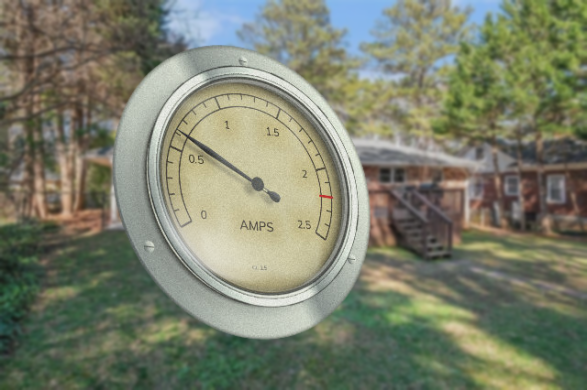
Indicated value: 0.6A
